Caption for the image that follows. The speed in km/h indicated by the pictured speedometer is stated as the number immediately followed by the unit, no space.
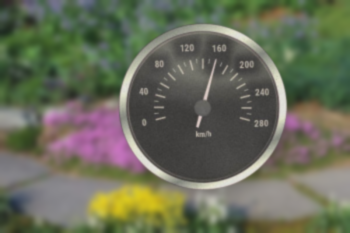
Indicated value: 160km/h
